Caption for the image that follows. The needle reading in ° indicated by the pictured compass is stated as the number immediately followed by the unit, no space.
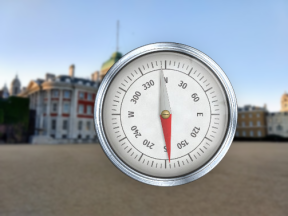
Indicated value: 175°
